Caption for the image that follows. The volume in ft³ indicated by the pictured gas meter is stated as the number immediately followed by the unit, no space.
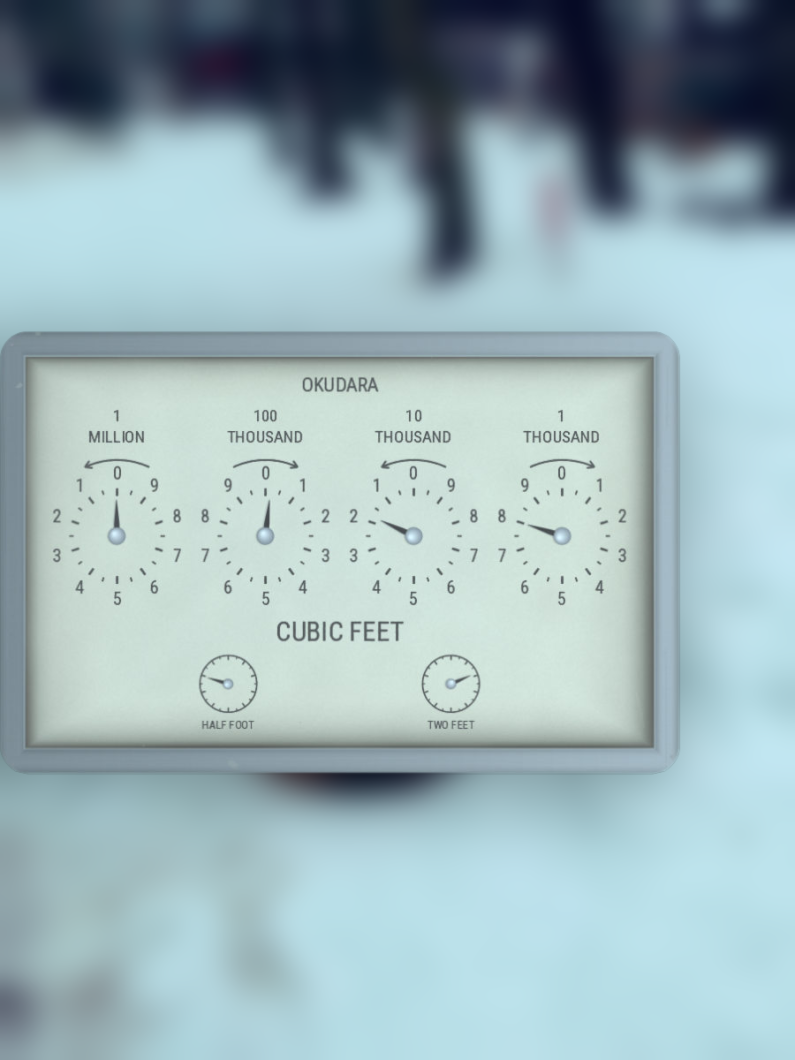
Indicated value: 1800ft³
